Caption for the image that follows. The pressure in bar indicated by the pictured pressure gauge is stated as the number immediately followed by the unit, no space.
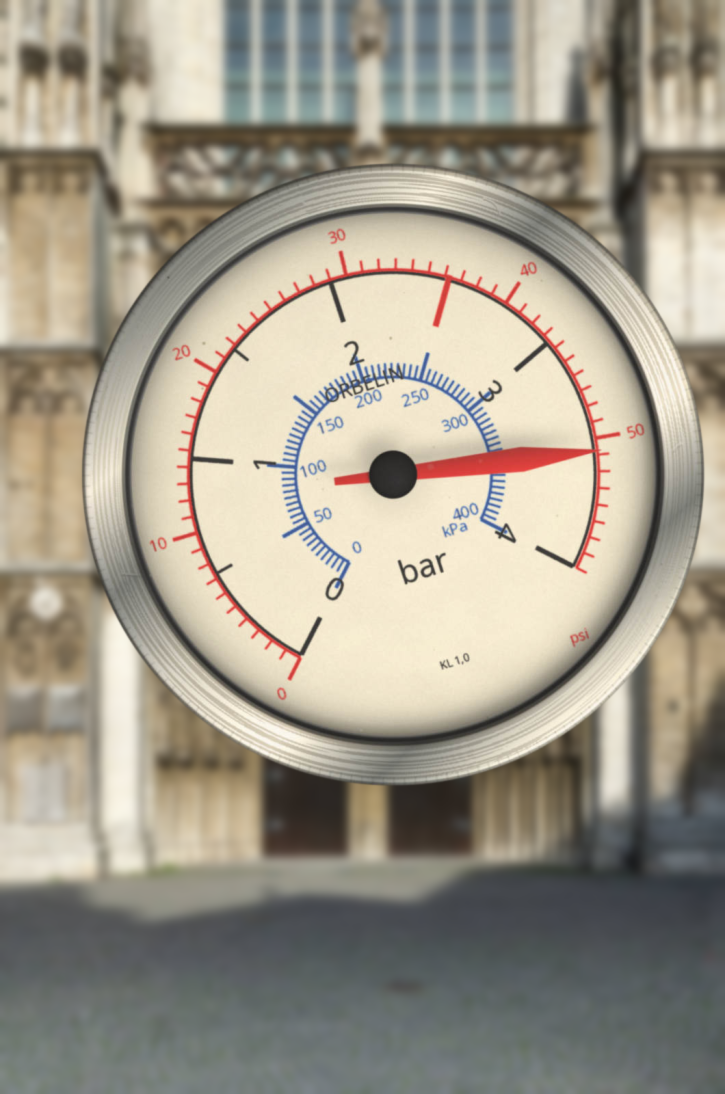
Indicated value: 3.5bar
